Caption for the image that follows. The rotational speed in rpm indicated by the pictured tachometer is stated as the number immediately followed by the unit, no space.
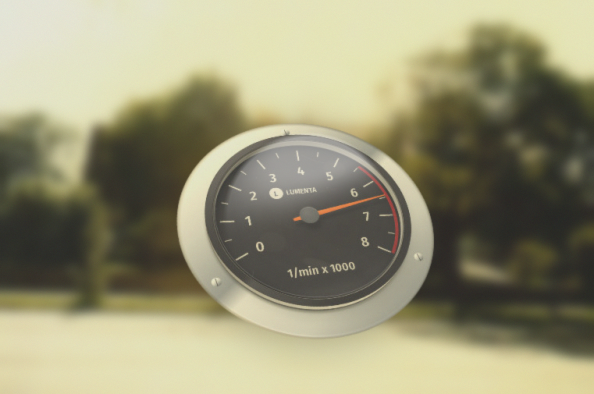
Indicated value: 6500rpm
